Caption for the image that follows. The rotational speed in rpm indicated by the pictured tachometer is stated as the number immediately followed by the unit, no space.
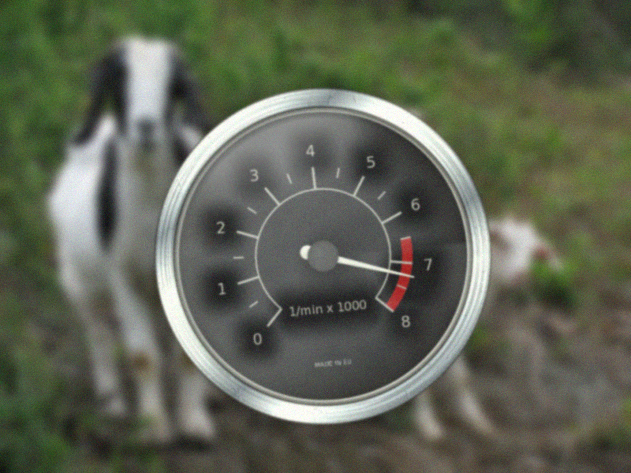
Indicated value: 7250rpm
